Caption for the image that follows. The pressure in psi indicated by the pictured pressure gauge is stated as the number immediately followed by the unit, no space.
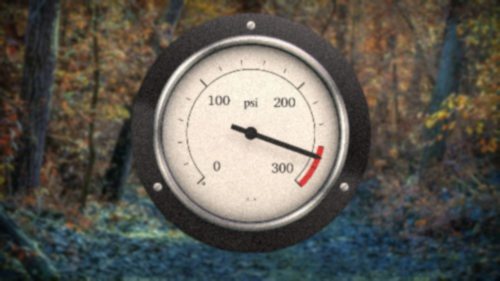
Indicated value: 270psi
